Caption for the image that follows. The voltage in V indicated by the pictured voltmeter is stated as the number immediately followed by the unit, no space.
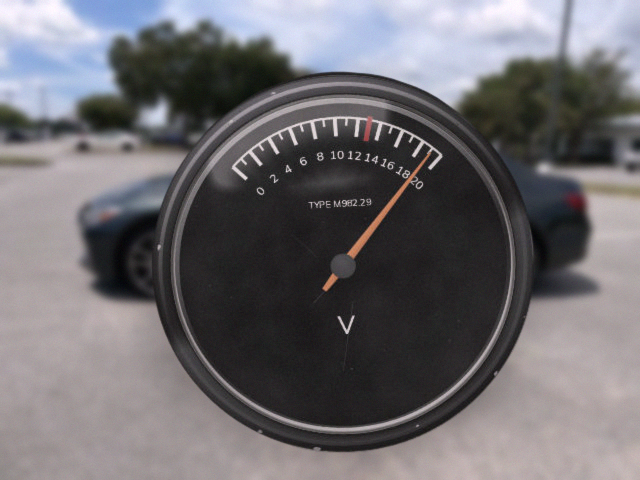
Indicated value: 19V
